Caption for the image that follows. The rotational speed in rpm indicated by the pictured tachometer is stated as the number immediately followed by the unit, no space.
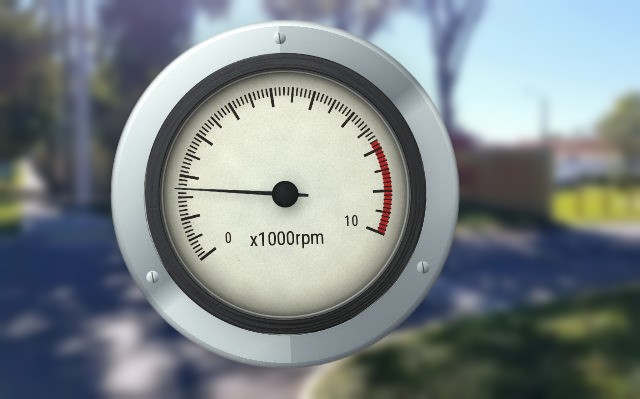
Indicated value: 1700rpm
